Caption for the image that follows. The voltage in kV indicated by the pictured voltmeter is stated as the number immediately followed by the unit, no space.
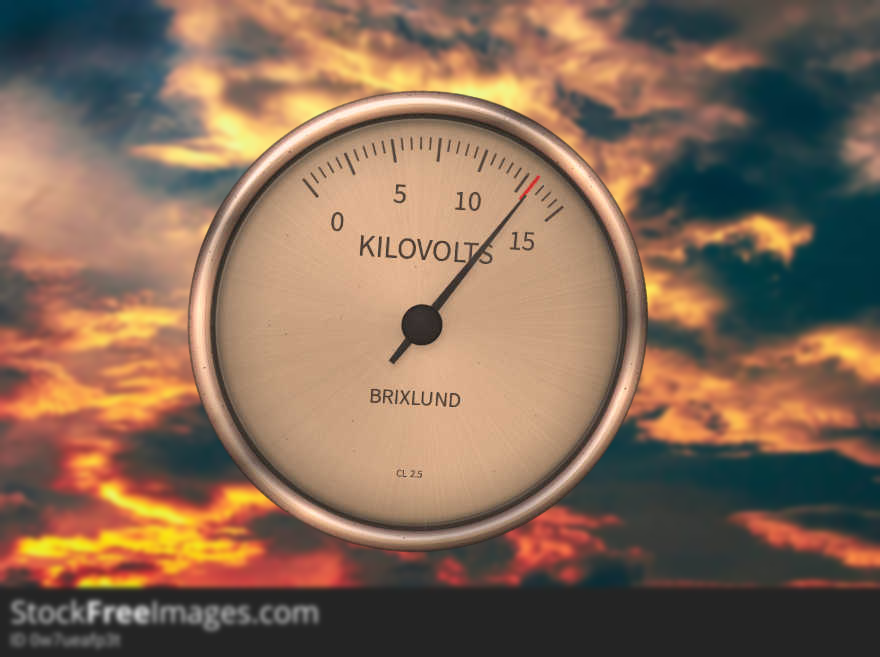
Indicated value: 13kV
